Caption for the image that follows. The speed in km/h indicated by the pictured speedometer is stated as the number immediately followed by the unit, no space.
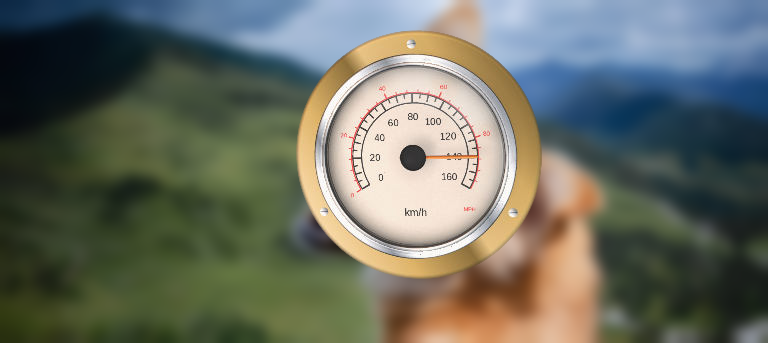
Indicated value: 140km/h
